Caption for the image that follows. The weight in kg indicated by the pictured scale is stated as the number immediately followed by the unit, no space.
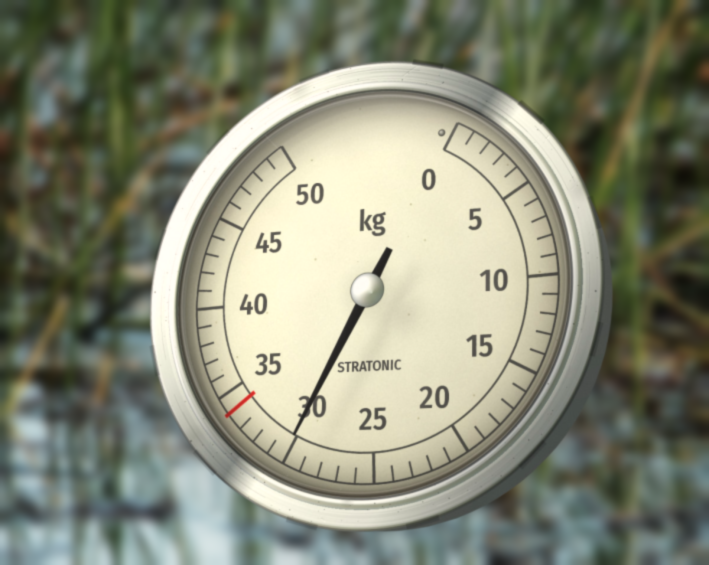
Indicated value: 30kg
